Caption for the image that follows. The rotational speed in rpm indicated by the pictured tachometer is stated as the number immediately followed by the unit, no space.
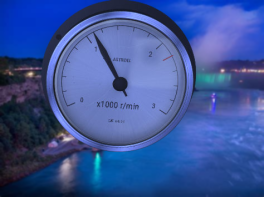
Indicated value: 1100rpm
